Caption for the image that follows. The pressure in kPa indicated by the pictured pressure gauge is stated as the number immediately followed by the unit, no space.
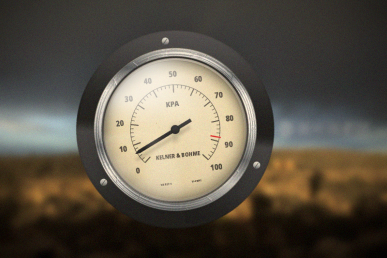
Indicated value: 6kPa
